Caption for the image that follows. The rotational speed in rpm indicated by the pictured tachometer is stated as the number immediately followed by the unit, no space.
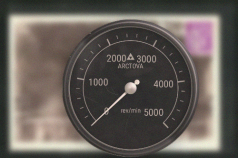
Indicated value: 0rpm
